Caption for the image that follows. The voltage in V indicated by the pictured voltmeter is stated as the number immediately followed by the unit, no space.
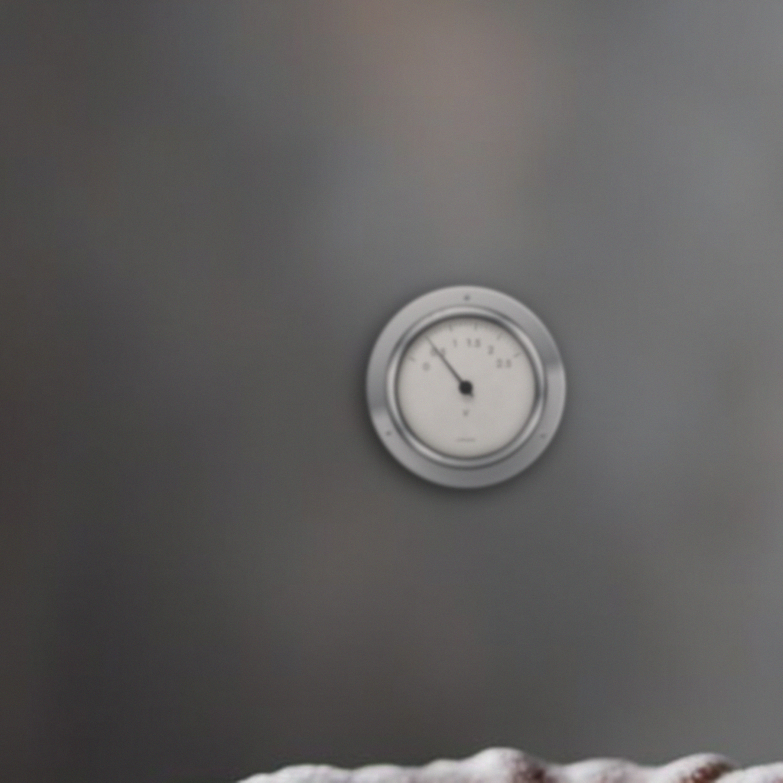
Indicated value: 0.5V
